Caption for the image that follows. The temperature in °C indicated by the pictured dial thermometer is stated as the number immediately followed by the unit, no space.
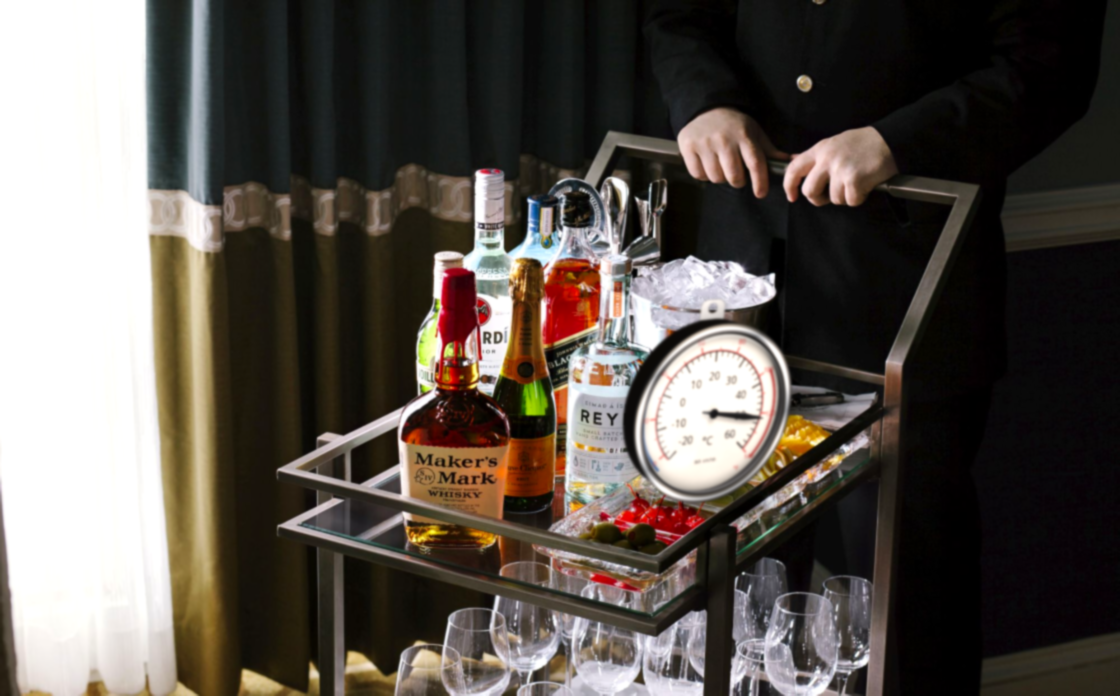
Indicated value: 50°C
